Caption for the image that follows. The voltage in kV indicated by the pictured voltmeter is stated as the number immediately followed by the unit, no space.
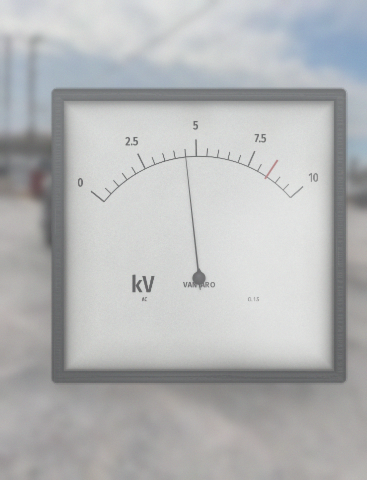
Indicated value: 4.5kV
